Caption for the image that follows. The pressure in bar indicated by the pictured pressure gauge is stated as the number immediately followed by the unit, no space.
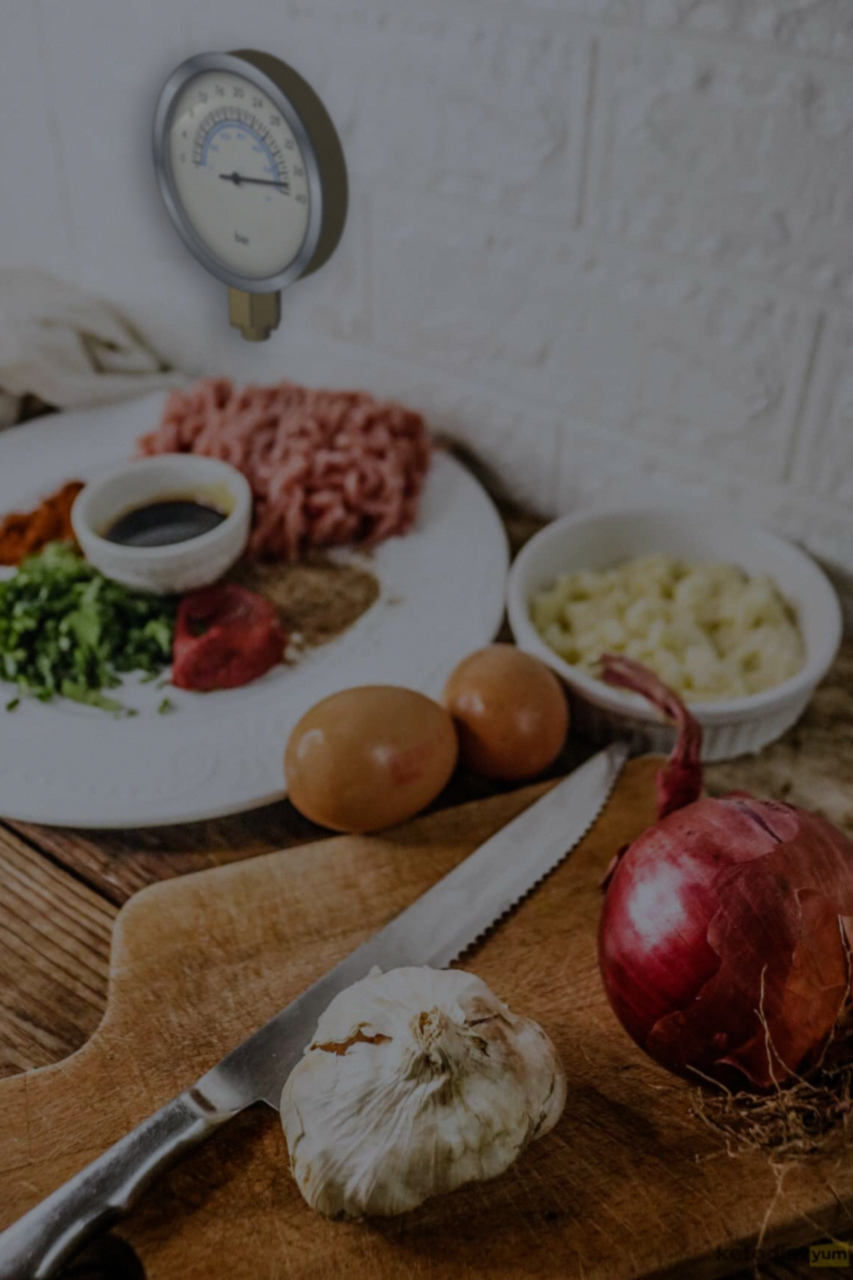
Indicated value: 38bar
